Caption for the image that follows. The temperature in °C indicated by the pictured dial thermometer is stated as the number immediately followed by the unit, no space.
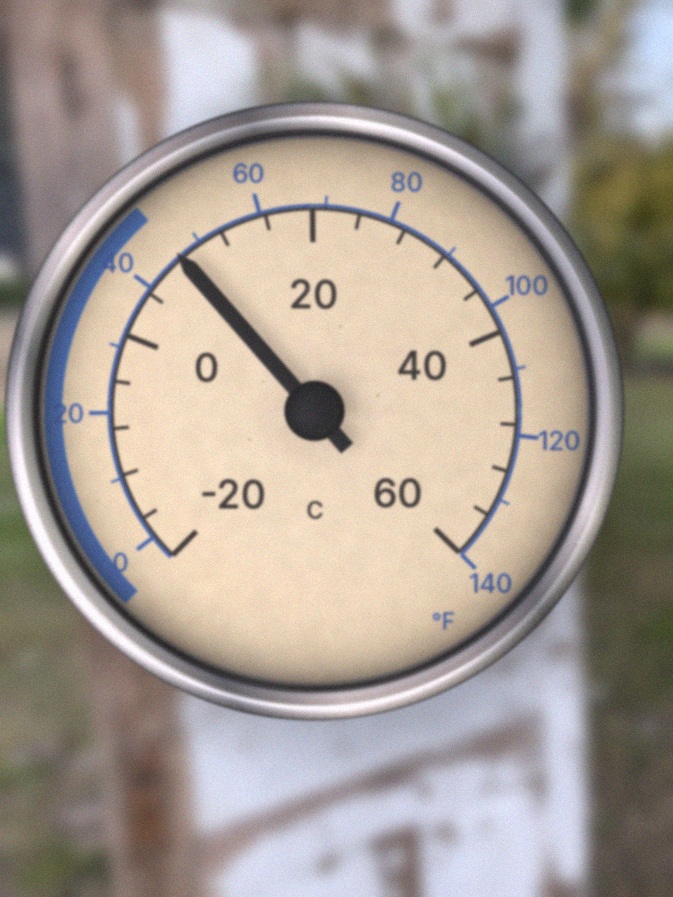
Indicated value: 8°C
